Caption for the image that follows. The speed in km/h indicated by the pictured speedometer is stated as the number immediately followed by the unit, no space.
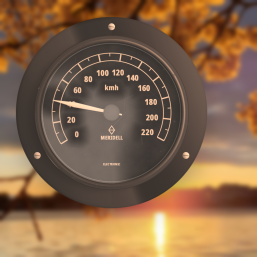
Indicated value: 40km/h
